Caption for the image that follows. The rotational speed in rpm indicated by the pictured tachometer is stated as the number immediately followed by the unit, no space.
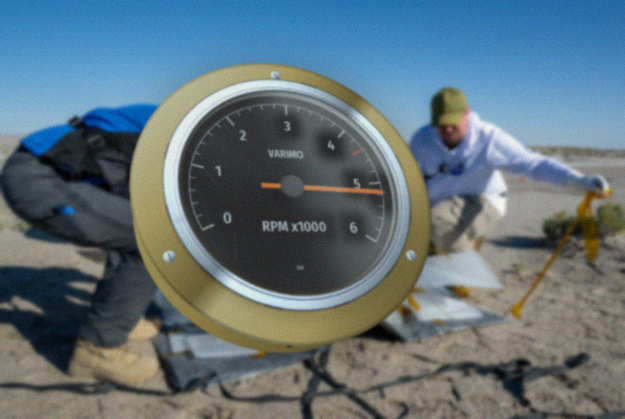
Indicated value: 5200rpm
